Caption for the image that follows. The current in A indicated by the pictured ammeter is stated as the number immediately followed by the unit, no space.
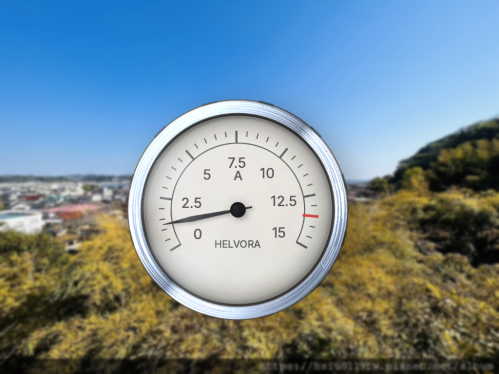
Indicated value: 1.25A
